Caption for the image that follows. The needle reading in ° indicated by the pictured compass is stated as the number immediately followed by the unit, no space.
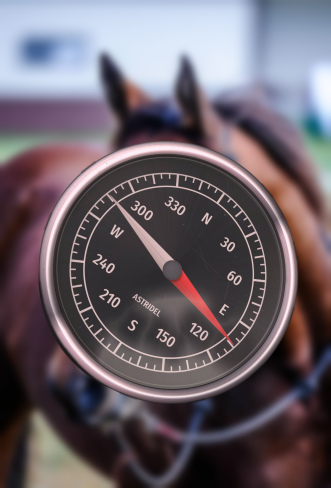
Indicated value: 105°
